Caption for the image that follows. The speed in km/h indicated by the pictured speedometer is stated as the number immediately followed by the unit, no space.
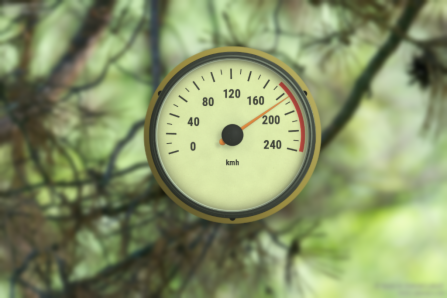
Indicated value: 185km/h
